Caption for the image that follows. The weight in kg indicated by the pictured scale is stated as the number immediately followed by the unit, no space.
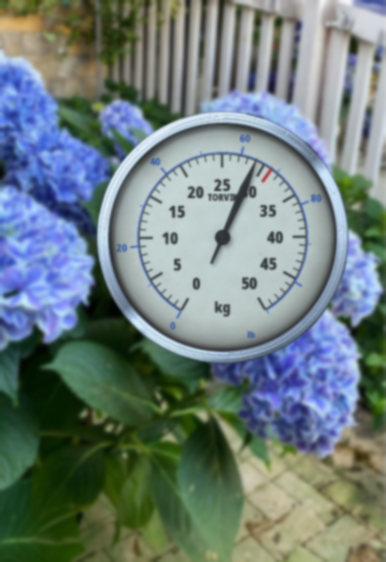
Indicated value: 29kg
